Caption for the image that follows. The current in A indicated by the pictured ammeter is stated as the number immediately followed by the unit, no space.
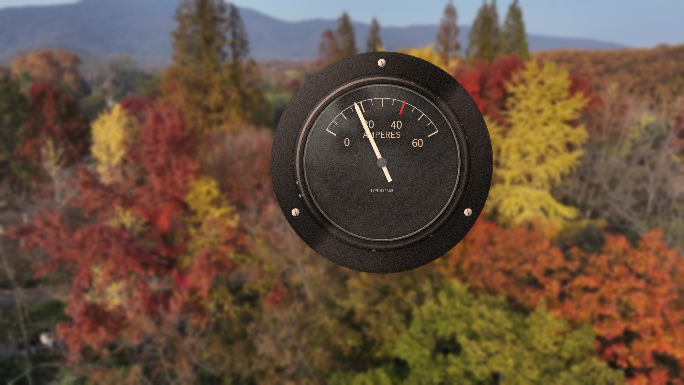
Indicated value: 17.5A
